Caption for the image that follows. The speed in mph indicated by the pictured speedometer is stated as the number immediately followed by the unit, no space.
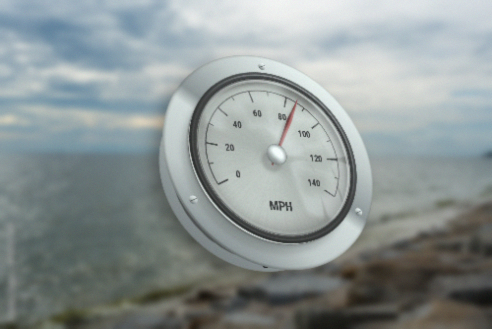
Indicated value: 85mph
